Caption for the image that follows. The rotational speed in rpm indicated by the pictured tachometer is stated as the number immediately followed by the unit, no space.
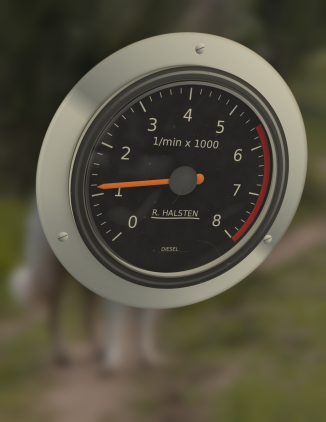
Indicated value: 1200rpm
